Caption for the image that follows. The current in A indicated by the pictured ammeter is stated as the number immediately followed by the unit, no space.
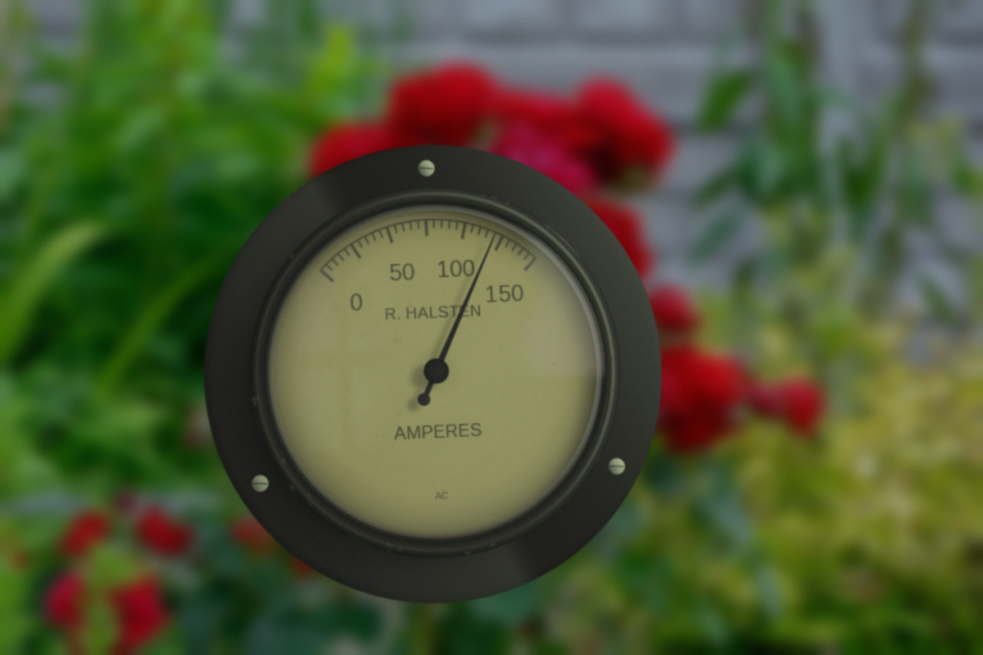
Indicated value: 120A
